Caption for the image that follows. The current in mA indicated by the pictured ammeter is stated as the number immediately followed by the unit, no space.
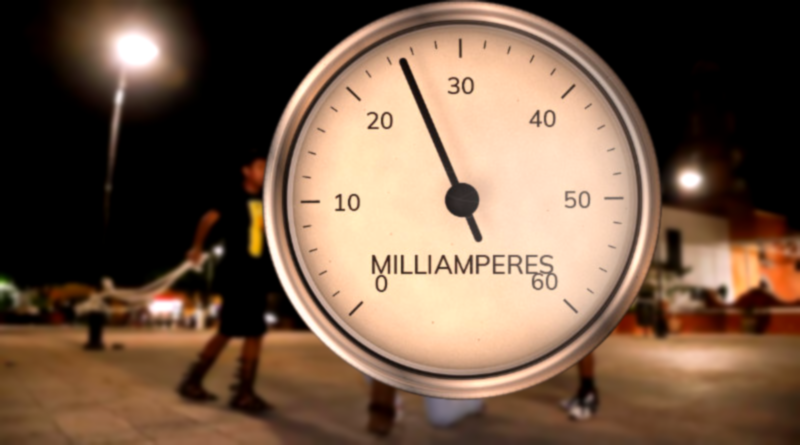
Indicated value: 25mA
